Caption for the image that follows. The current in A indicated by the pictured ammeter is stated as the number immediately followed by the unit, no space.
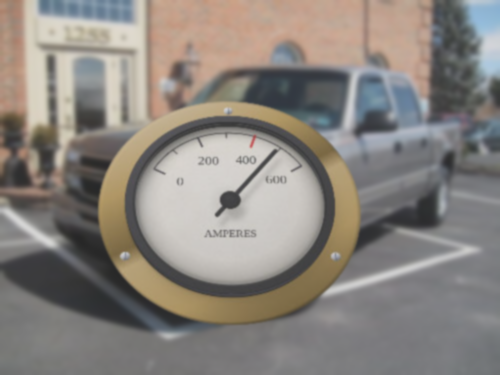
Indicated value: 500A
